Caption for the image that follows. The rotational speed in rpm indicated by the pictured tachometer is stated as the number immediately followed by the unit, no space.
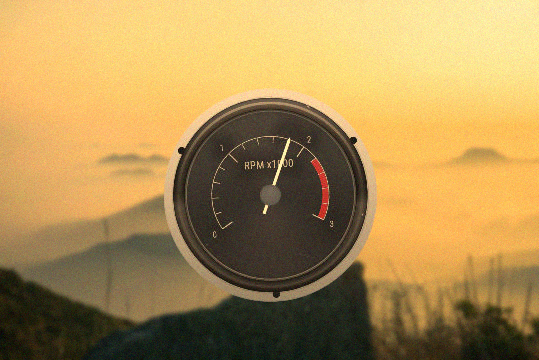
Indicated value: 1800rpm
